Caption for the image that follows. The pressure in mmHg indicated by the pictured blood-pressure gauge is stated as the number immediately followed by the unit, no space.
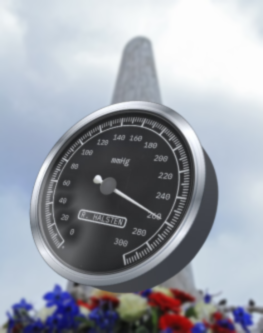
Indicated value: 260mmHg
